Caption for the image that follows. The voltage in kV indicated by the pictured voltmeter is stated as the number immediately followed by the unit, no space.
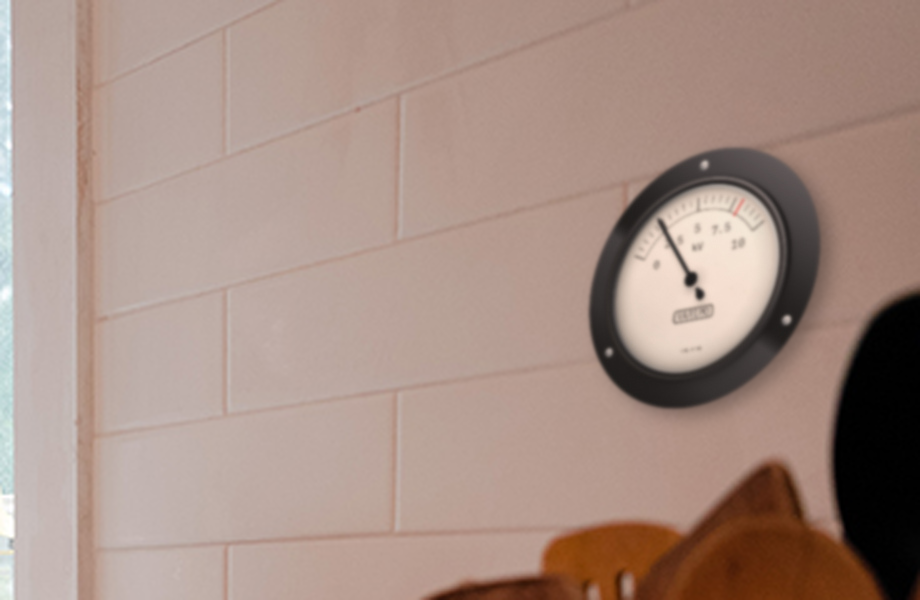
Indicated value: 2.5kV
